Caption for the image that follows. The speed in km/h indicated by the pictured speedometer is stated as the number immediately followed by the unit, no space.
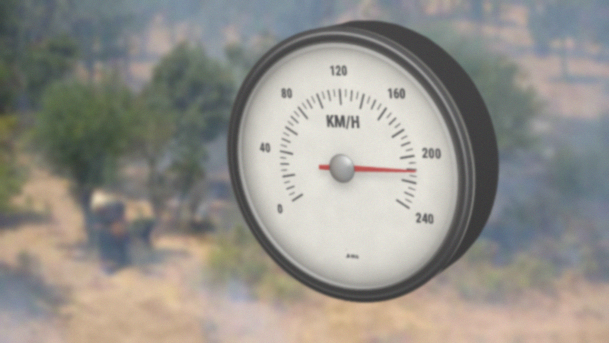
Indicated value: 210km/h
